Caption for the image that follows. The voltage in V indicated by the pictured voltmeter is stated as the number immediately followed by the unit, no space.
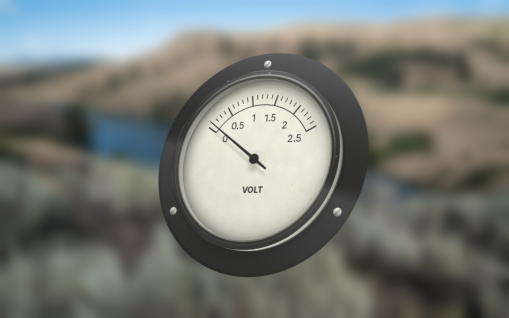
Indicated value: 0.1V
